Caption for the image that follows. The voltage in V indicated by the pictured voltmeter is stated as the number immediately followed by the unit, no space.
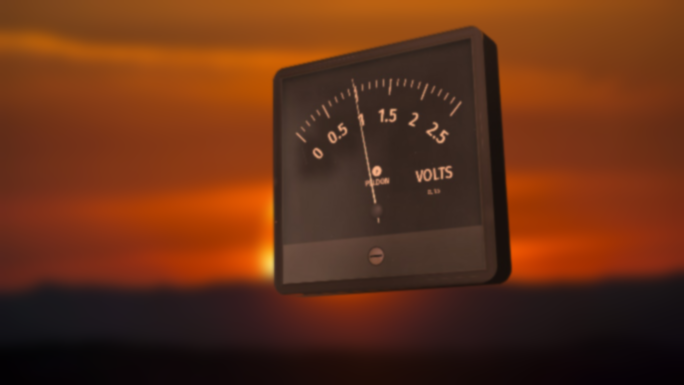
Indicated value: 1V
